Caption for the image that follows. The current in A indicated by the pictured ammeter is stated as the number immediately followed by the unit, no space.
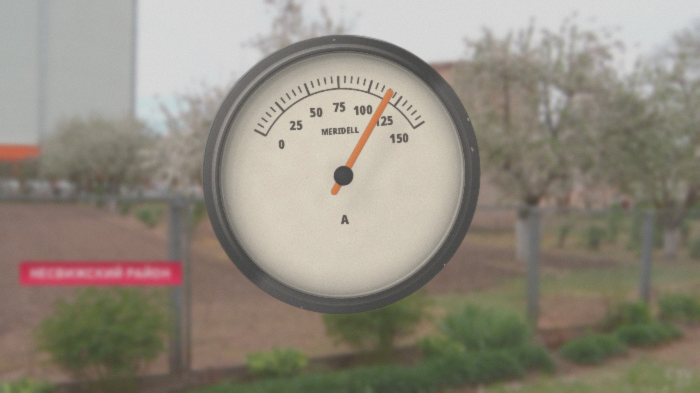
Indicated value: 115A
